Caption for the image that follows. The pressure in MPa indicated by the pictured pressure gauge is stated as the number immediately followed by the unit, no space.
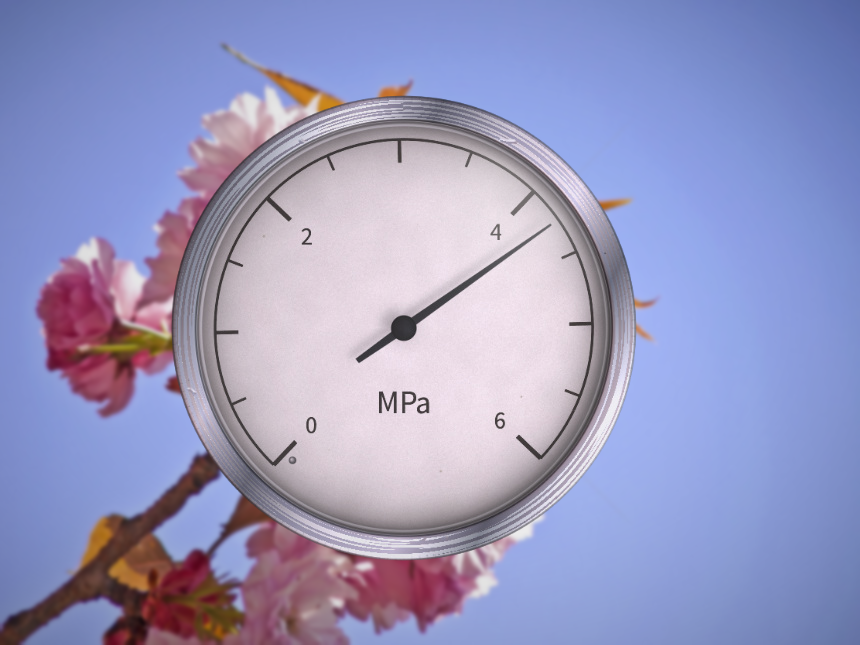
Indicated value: 4.25MPa
